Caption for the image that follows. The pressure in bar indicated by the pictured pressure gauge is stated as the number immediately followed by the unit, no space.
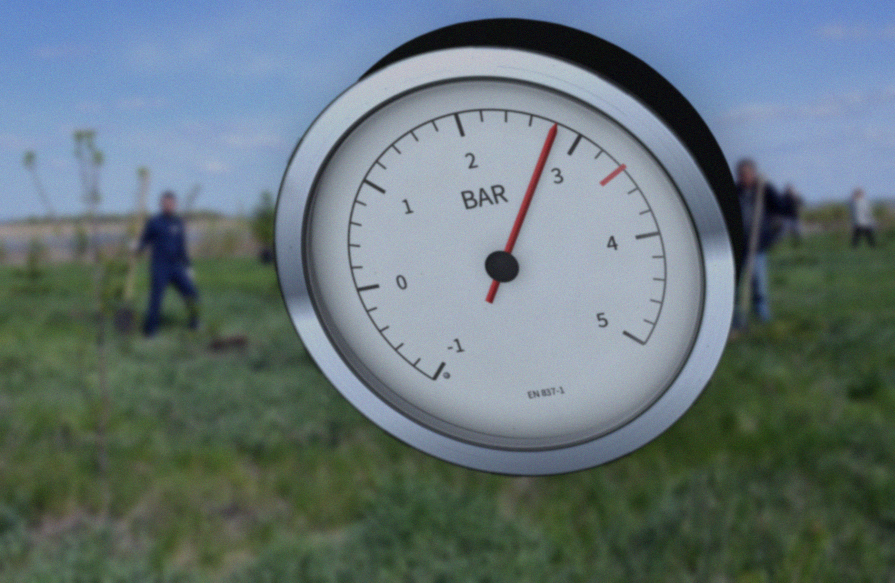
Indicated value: 2.8bar
